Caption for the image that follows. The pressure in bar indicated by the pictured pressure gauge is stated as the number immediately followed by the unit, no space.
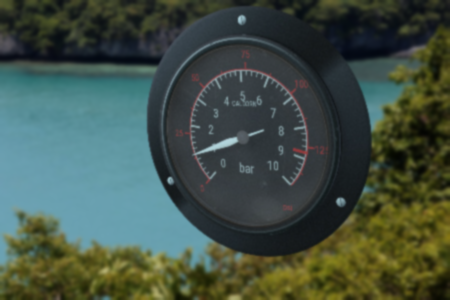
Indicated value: 1bar
